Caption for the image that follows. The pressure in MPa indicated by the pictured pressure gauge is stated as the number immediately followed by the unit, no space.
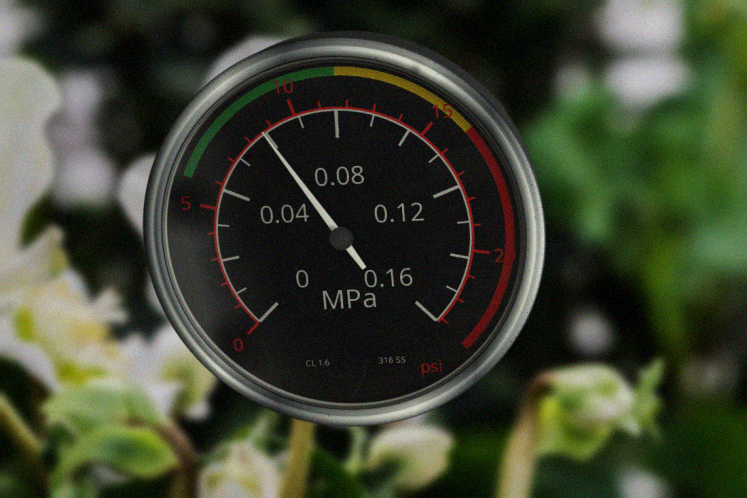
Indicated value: 0.06MPa
